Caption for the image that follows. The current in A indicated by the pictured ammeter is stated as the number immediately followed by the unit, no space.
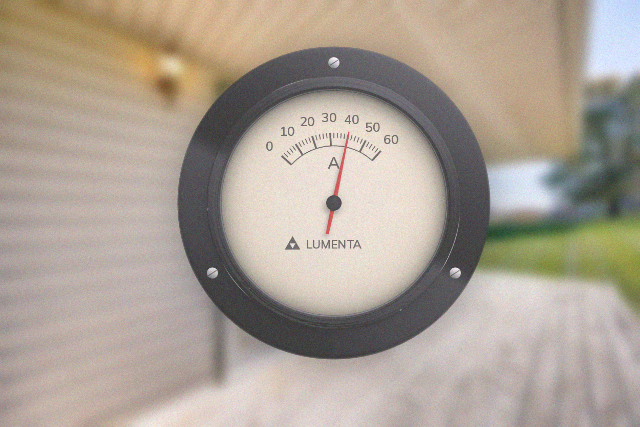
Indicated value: 40A
